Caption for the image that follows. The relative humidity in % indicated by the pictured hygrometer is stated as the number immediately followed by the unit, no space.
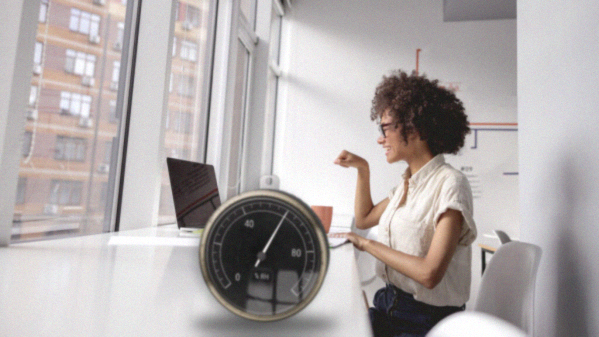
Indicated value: 60%
